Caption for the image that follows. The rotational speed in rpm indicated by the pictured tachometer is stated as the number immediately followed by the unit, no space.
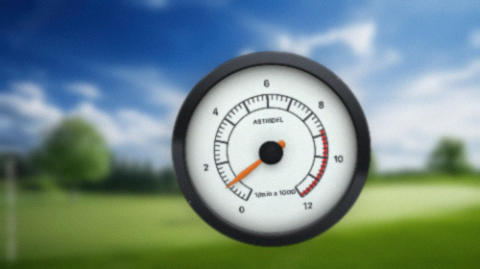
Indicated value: 1000rpm
